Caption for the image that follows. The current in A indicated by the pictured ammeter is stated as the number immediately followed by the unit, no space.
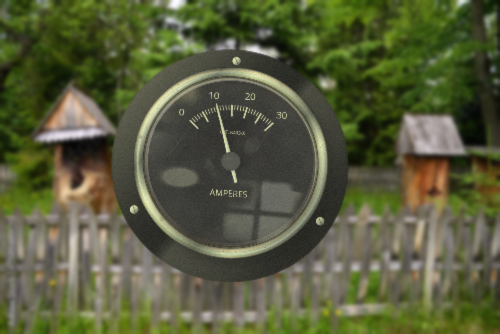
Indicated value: 10A
